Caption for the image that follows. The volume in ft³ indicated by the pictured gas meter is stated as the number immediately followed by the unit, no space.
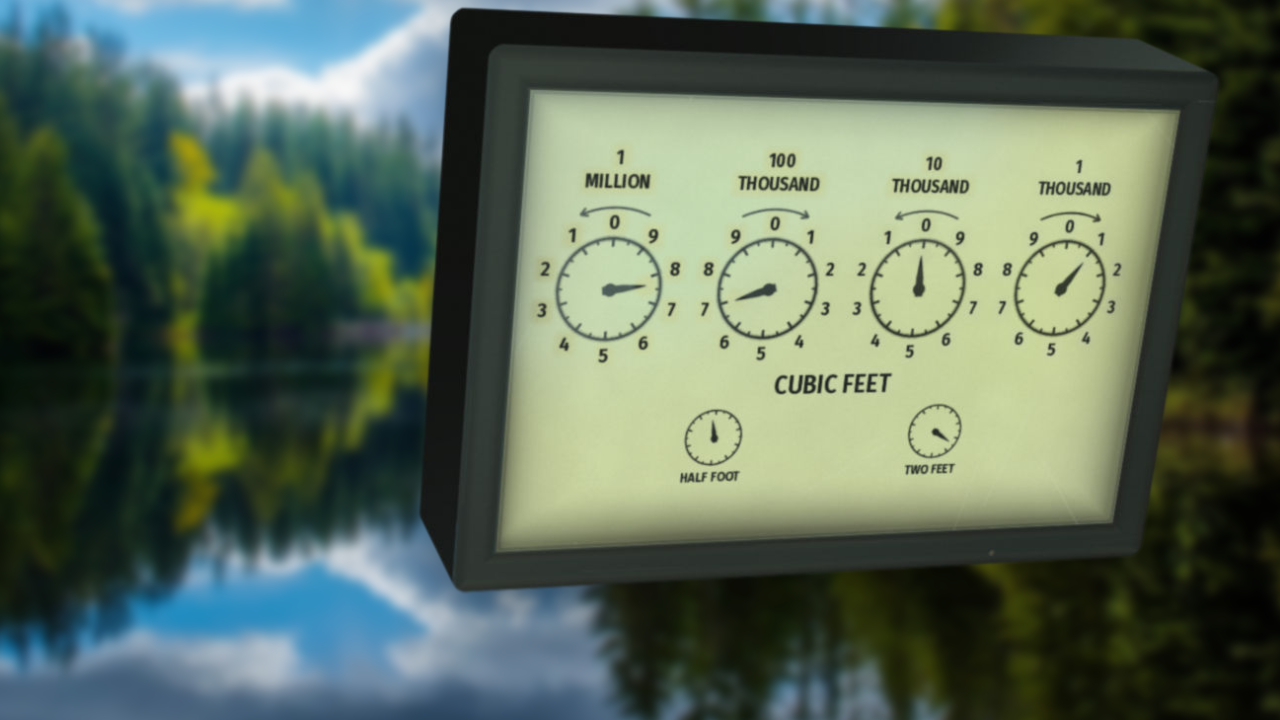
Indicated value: 770100ft³
